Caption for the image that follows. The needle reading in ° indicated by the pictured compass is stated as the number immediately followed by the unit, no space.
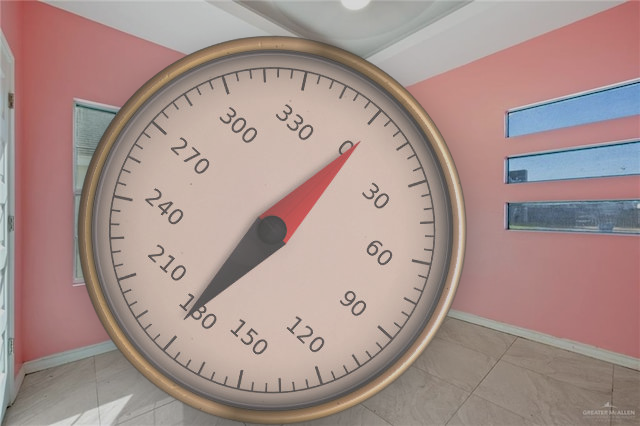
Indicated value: 2.5°
